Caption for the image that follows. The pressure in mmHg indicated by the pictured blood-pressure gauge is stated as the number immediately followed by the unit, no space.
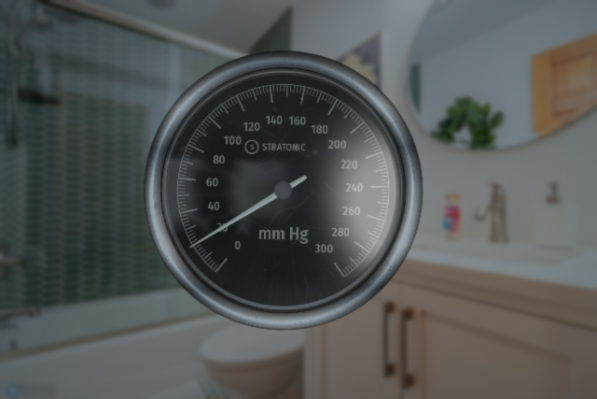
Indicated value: 20mmHg
